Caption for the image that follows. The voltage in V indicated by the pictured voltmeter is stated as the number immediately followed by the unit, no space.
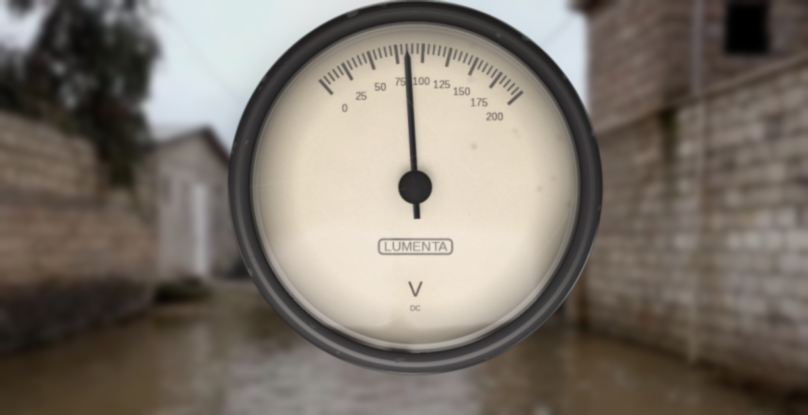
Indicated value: 85V
